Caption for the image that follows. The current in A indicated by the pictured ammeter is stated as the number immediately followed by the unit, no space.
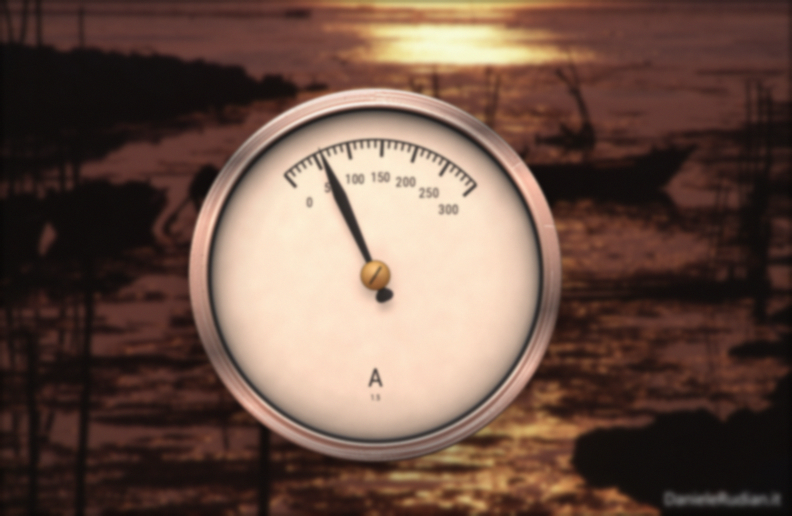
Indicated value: 60A
